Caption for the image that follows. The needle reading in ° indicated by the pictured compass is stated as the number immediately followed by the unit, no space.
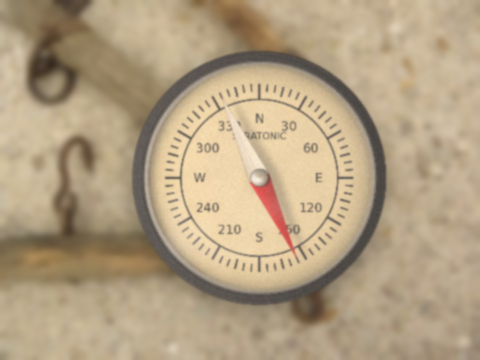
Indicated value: 155°
